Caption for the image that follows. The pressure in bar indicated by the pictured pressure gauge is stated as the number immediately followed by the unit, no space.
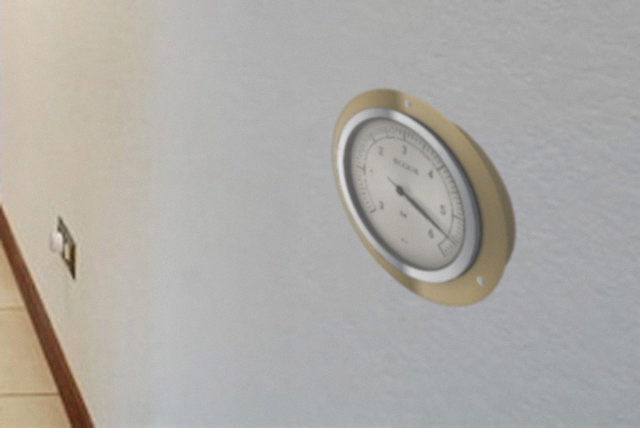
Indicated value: 5.5bar
